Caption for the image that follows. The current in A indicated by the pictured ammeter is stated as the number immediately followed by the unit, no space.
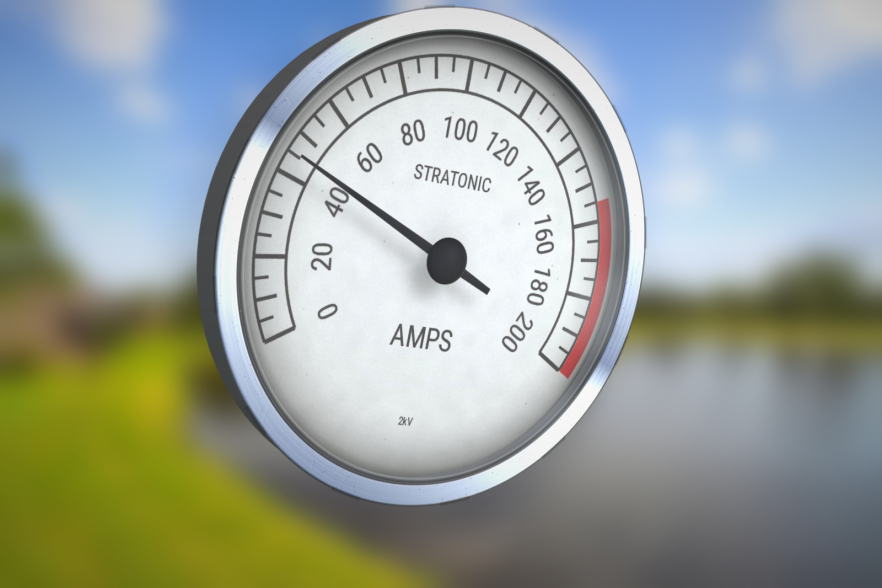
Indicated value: 45A
